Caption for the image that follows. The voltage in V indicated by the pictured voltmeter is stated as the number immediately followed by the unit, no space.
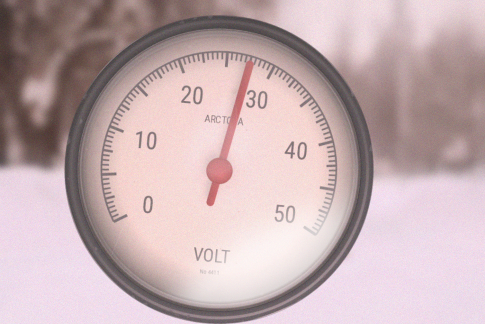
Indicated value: 27.5V
